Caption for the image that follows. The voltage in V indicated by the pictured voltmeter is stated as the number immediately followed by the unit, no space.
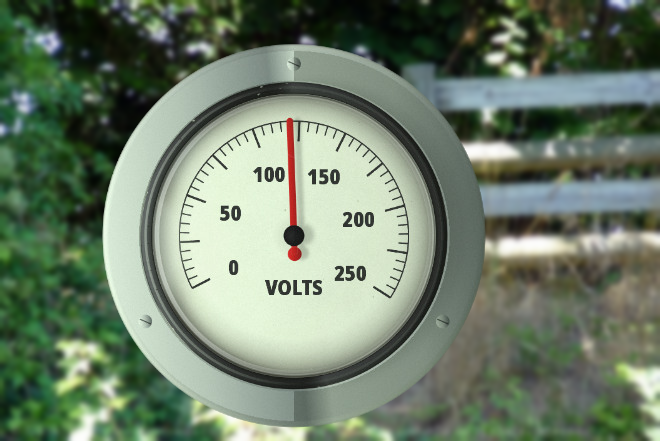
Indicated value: 120V
